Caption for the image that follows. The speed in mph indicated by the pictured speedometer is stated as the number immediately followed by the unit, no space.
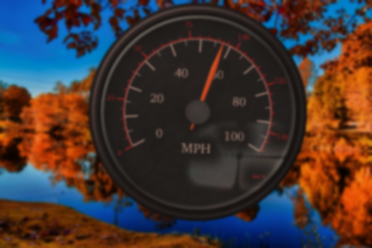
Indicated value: 57.5mph
